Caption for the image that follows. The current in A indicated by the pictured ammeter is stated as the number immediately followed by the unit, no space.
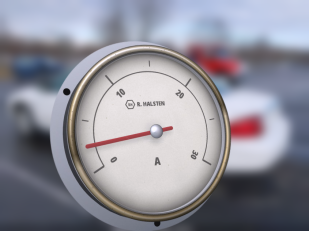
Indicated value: 2.5A
